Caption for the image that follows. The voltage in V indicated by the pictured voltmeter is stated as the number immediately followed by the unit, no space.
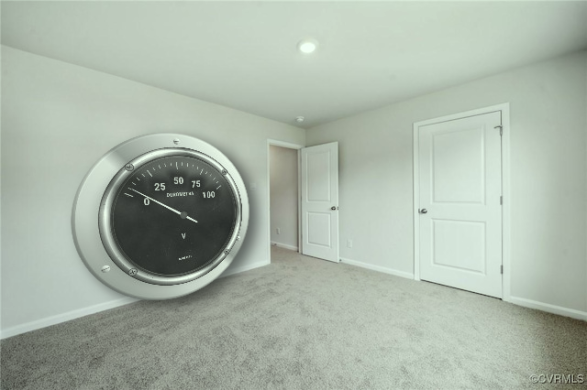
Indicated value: 5V
